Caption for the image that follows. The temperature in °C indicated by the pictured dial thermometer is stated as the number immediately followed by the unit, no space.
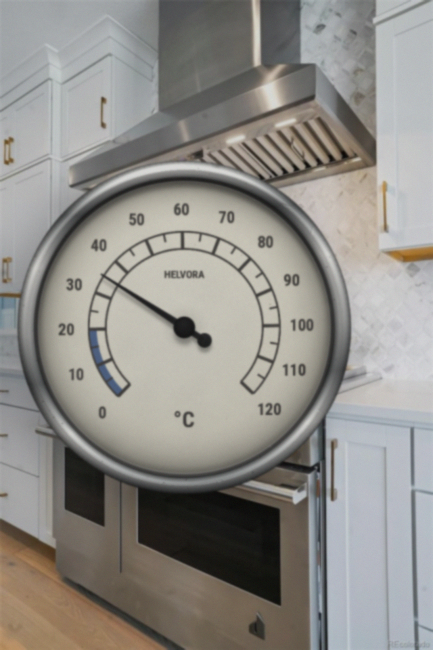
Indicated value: 35°C
